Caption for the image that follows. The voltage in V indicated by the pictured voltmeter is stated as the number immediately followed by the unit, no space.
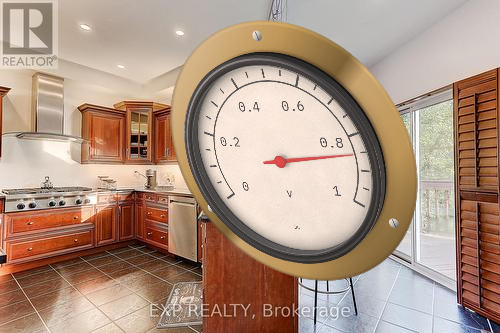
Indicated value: 0.85V
